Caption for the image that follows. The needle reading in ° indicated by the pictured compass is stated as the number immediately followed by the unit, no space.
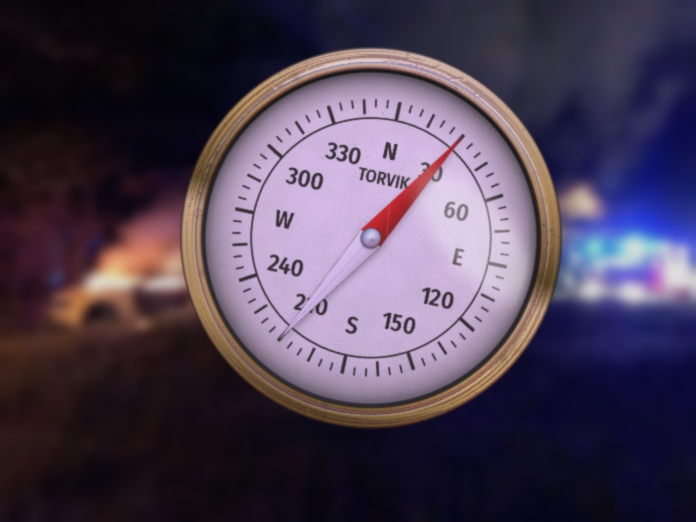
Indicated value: 30°
